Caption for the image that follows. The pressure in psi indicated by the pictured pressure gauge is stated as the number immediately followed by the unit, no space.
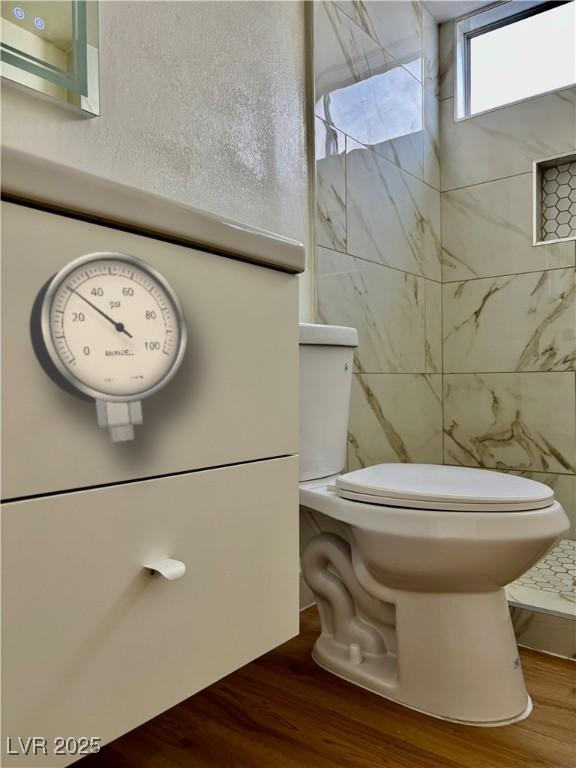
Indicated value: 30psi
